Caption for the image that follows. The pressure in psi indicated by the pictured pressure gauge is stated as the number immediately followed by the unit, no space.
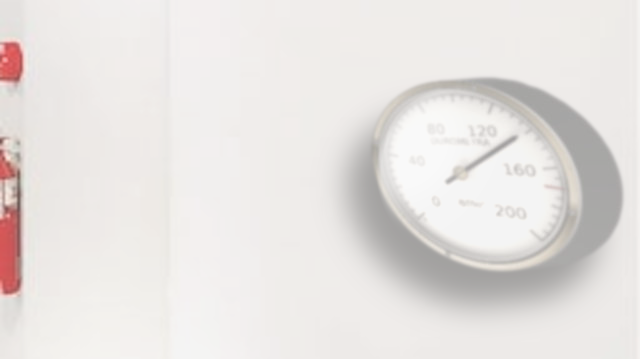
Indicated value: 140psi
